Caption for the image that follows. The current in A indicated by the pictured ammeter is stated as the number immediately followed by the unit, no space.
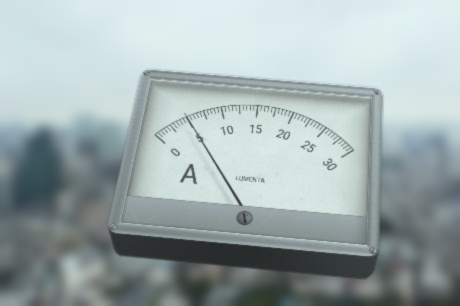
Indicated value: 5A
